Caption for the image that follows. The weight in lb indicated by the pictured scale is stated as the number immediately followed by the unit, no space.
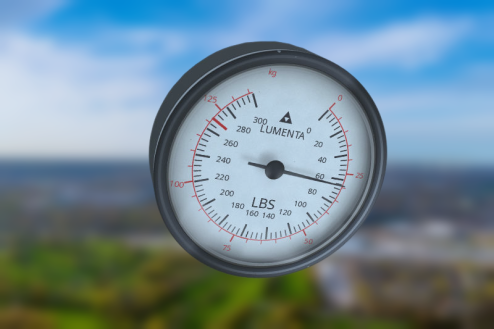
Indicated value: 64lb
